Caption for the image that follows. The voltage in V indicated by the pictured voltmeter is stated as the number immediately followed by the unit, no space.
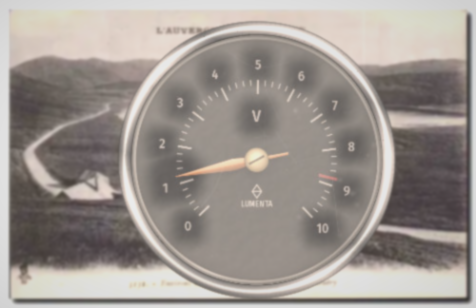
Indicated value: 1.2V
